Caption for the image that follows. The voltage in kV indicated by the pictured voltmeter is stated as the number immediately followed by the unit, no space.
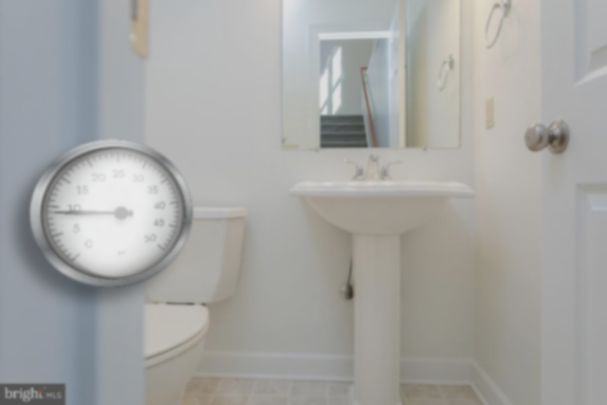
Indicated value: 9kV
